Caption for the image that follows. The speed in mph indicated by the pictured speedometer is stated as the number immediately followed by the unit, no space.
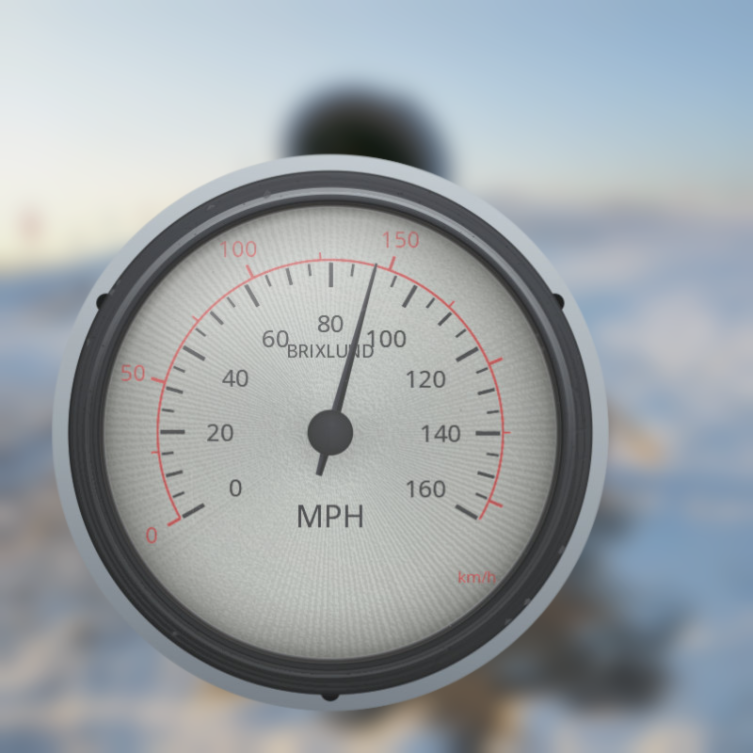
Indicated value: 90mph
